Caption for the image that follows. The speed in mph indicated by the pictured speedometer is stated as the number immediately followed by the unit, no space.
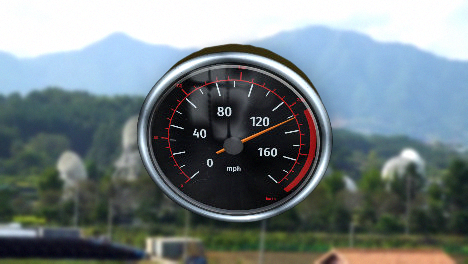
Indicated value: 130mph
